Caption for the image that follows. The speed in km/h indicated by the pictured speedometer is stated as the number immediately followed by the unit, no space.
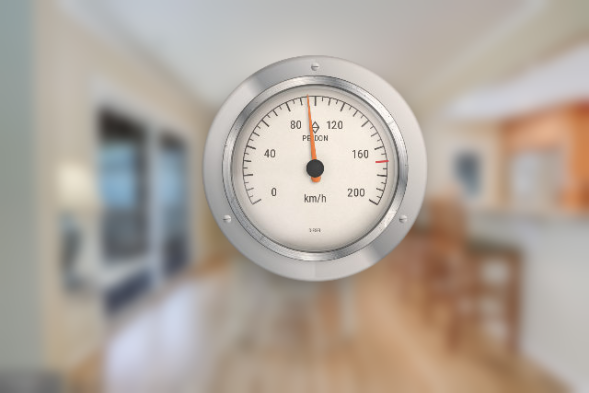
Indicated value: 95km/h
